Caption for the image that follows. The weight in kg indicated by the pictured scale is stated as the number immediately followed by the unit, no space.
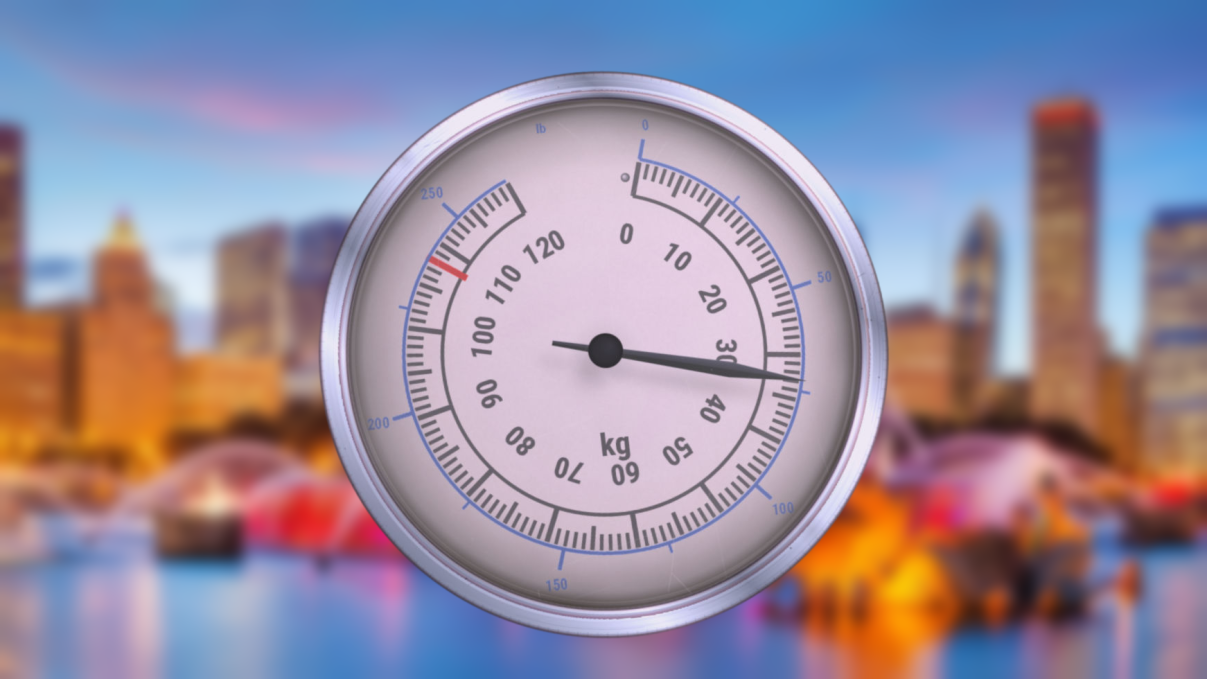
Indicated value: 33kg
